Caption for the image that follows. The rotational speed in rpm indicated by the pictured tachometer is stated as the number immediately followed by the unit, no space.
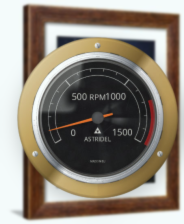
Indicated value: 100rpm
